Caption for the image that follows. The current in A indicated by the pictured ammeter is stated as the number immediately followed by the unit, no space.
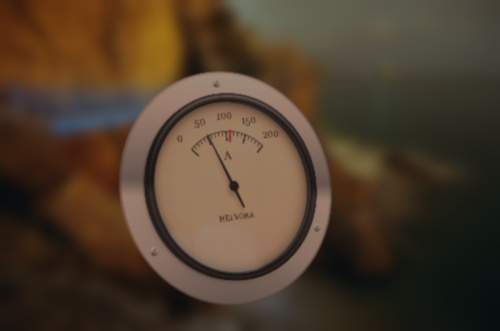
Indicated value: 50A
